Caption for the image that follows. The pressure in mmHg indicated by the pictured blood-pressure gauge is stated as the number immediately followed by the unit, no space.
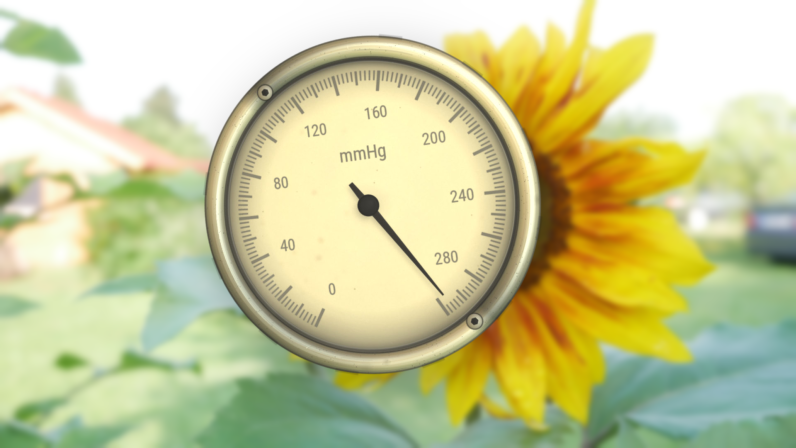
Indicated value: 296mmHg
